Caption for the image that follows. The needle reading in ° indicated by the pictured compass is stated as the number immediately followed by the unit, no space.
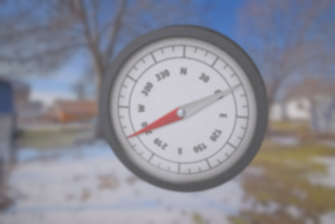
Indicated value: 240°
